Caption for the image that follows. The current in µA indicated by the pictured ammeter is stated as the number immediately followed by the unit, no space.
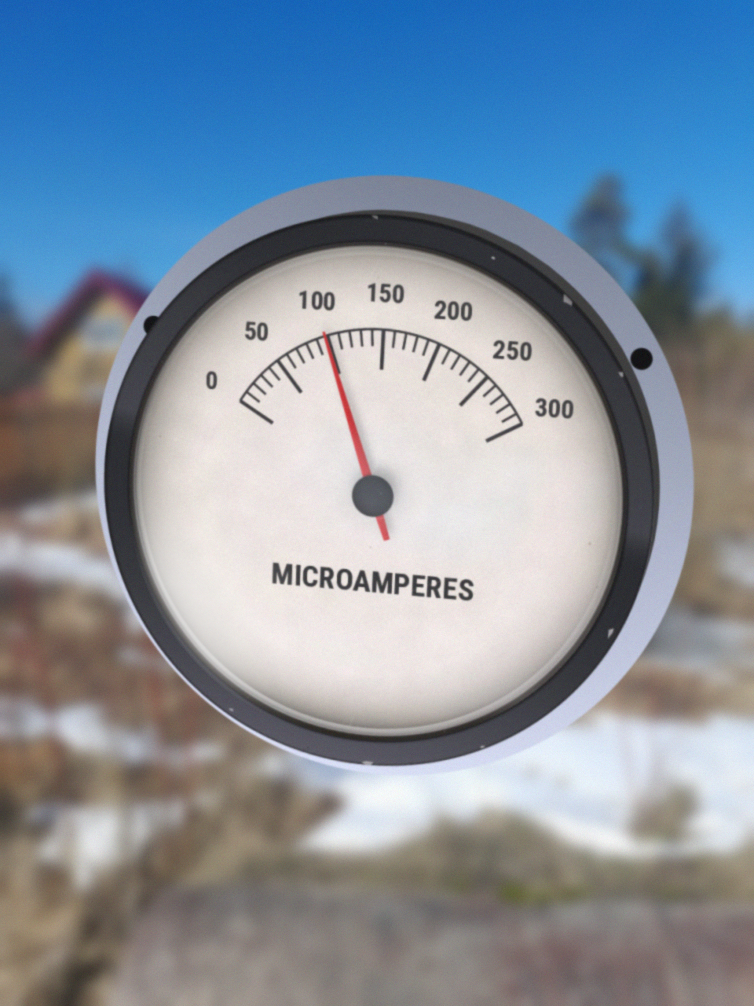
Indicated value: 100µA
